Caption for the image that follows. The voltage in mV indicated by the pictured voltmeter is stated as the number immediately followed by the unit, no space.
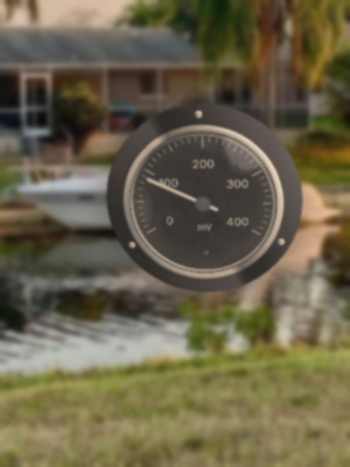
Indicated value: 90mV
